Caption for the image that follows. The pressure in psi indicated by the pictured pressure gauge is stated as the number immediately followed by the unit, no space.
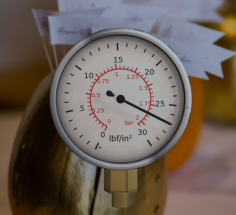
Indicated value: 27psi
